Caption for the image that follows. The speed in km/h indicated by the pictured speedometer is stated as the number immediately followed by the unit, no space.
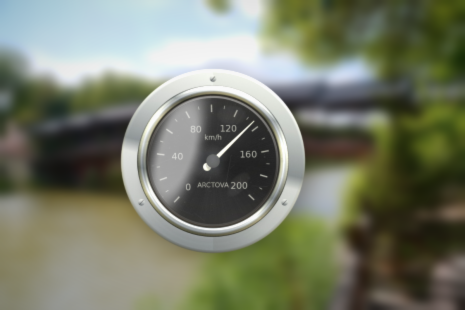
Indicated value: 135km/h
